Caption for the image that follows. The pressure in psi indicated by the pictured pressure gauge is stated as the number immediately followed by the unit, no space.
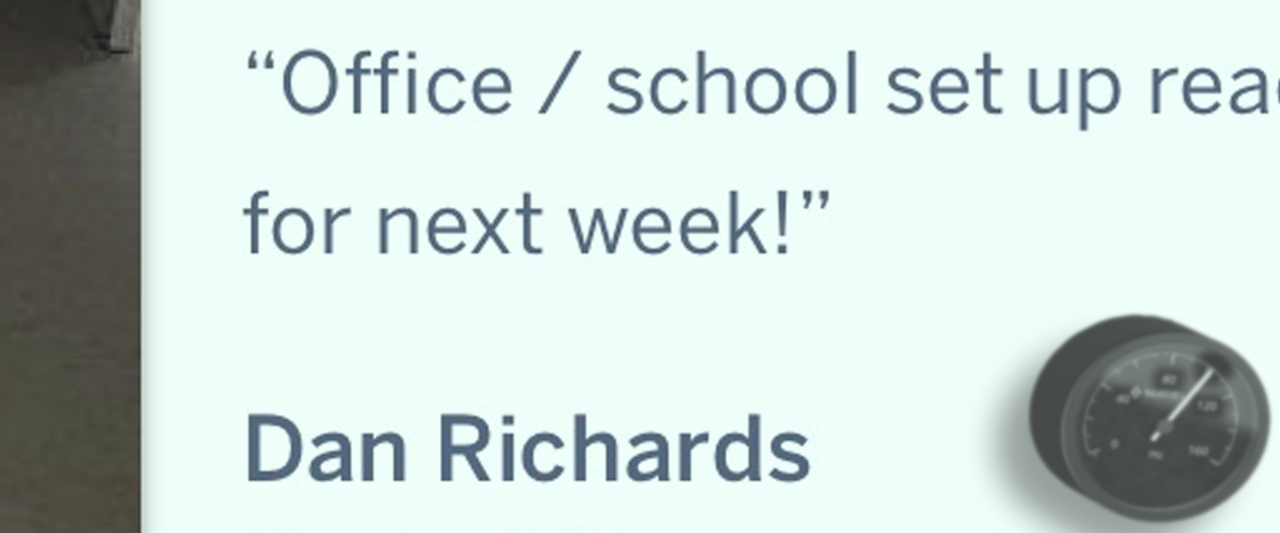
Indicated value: 100psi
